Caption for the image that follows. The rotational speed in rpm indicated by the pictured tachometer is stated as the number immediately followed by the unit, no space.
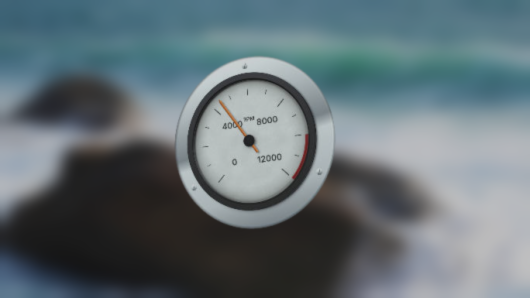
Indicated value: 4500rpm
